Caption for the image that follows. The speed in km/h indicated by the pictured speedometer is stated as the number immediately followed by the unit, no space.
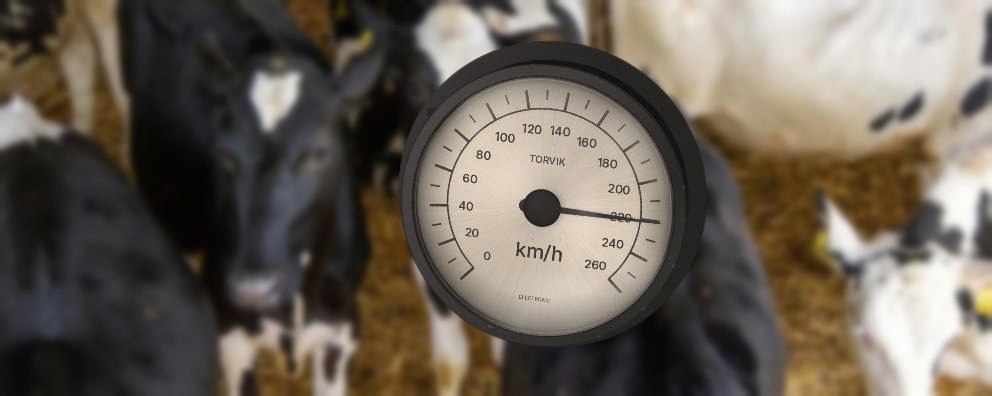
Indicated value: 220km/h
